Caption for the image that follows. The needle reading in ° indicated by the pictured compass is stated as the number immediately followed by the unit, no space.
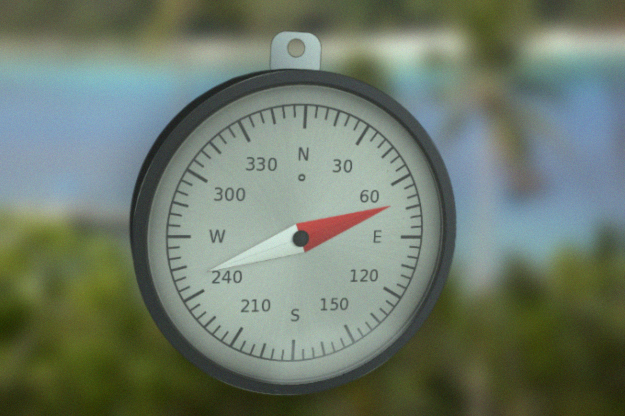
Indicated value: 70°
